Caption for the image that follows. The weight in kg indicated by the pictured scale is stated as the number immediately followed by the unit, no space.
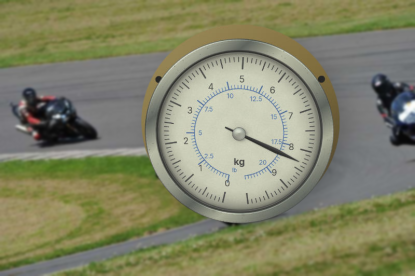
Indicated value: 8.3kg
